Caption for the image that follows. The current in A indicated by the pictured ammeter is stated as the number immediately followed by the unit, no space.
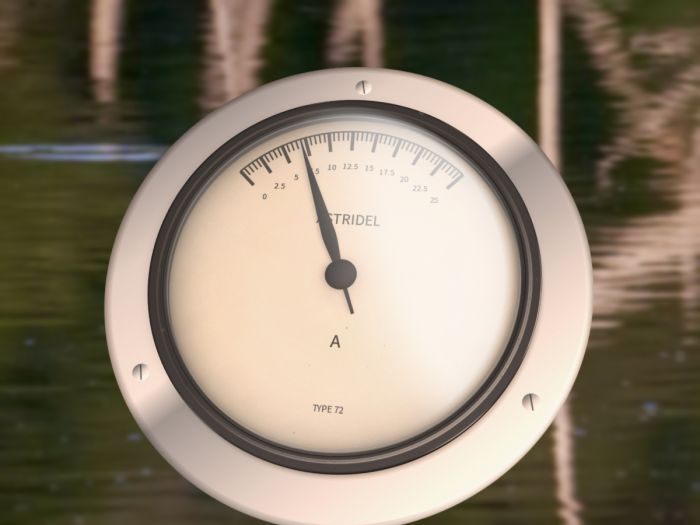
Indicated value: 7A
